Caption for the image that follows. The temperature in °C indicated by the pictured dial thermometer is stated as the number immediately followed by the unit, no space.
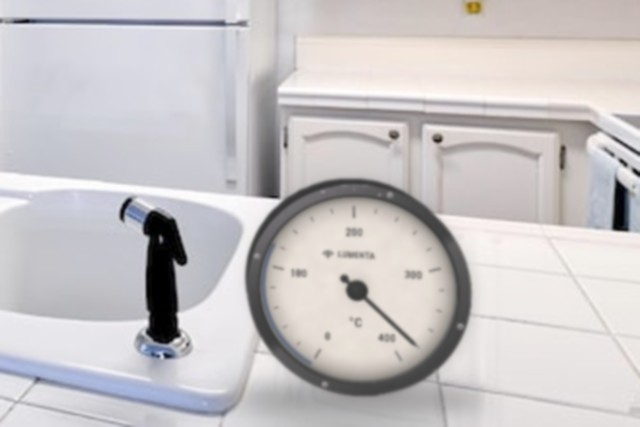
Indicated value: 380°C
